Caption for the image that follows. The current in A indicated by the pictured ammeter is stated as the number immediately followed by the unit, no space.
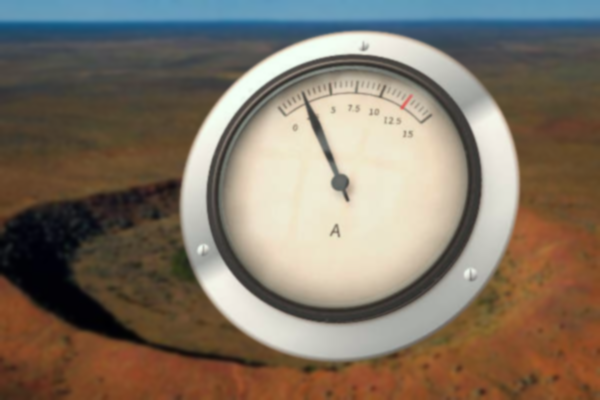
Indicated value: 2.5A
